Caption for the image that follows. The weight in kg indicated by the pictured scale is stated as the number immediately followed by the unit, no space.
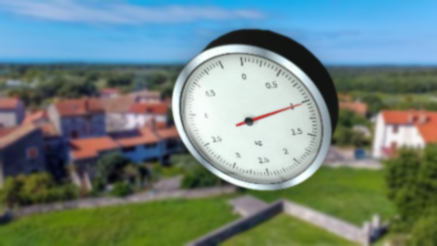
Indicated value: 1kg
